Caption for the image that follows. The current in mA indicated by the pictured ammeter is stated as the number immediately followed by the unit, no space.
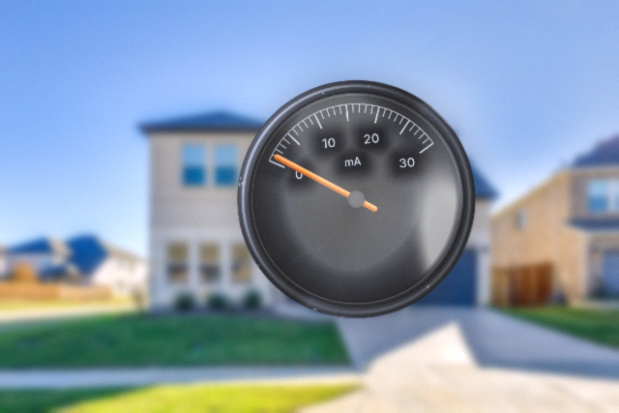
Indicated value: 1mA
